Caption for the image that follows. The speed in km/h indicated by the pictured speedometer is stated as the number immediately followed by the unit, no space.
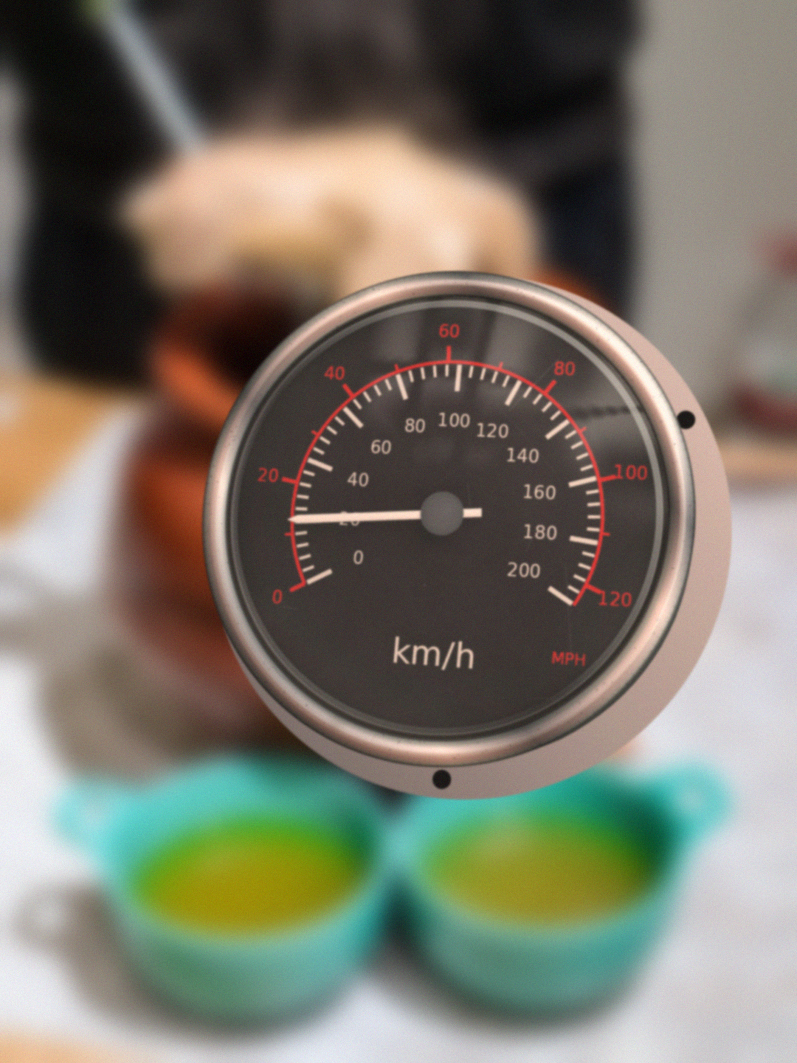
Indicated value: 20km/h
